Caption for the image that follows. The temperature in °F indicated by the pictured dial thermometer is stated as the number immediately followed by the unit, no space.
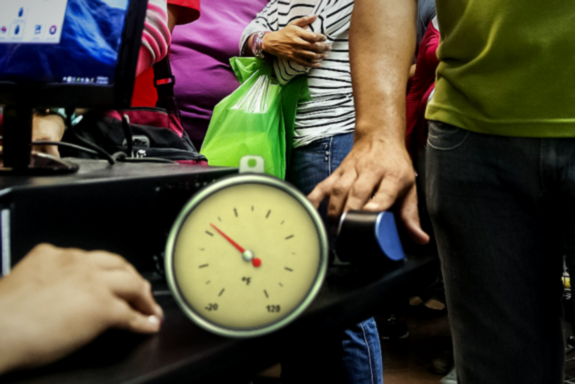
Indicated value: 25°F
